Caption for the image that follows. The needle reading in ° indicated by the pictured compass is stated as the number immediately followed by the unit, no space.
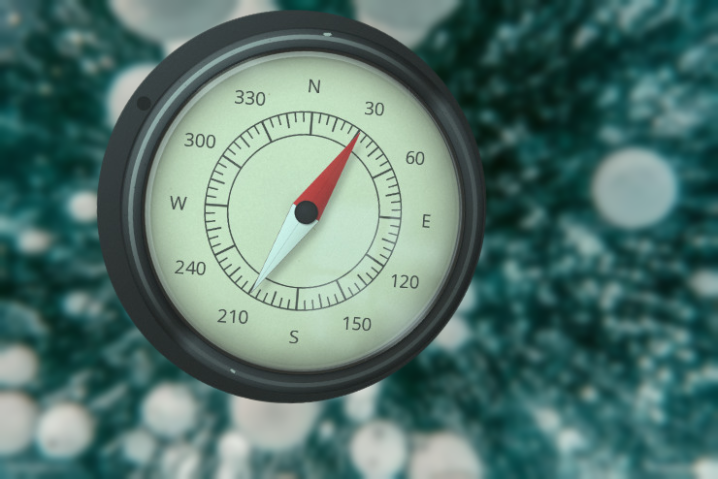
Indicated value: 30°
